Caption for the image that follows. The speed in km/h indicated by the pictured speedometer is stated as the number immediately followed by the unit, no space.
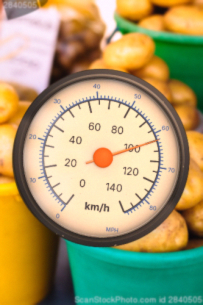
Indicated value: 100km/h
